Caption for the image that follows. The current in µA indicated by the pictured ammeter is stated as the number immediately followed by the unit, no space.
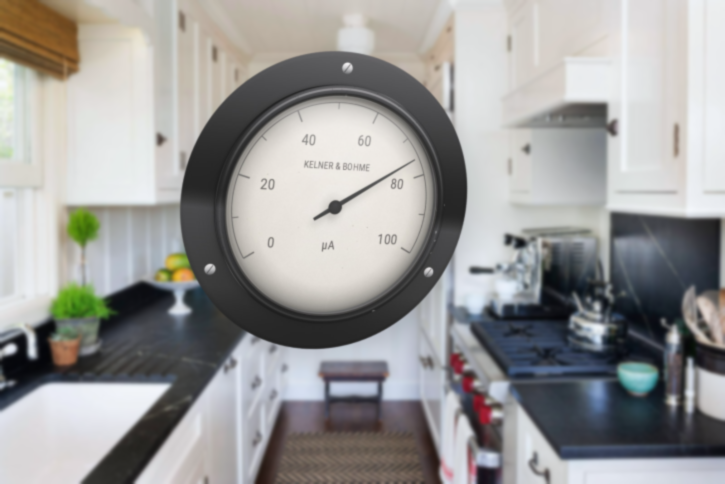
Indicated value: 75µA
